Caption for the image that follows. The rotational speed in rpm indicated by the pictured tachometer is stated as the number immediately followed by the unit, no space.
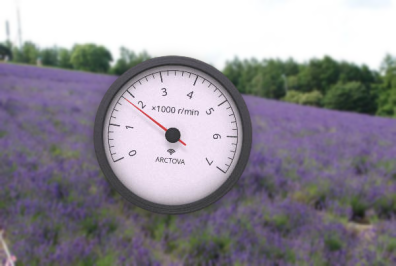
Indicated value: 1800rpm
